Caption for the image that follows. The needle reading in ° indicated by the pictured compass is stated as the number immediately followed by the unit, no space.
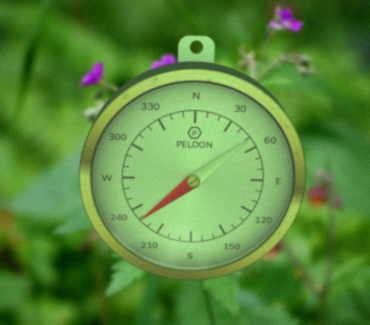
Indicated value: 230°
